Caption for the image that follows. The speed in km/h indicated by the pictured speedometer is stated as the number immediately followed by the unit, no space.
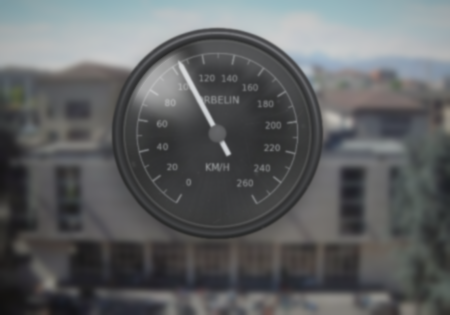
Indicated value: 105km/h
